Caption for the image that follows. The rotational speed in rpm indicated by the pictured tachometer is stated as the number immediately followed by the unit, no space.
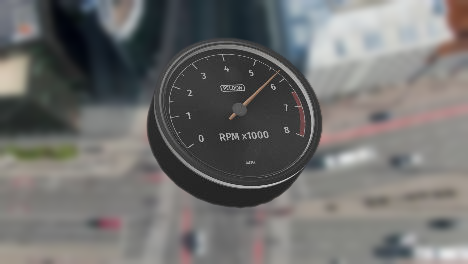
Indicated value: 5750rpm
